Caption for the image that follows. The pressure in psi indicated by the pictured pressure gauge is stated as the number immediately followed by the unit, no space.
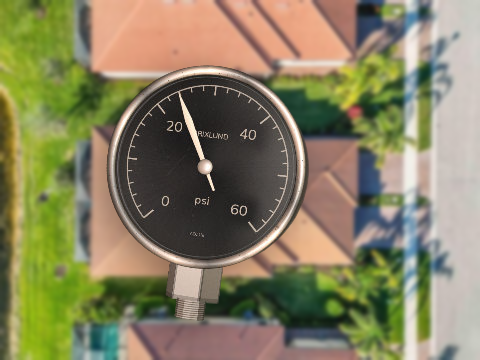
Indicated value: 24psi
